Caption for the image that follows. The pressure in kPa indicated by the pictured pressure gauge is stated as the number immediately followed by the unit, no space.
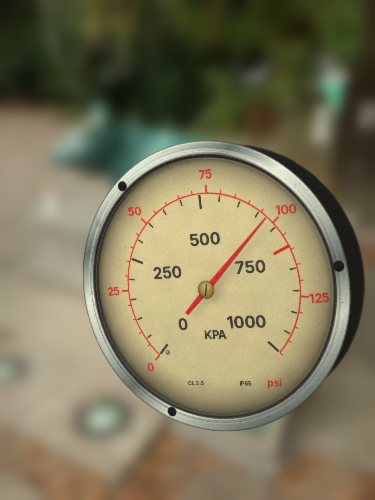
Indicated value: 675kPa
